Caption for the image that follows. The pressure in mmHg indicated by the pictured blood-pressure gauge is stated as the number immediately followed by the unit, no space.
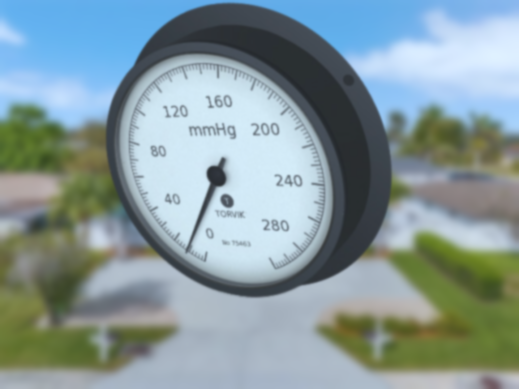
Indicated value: 10mmHg
